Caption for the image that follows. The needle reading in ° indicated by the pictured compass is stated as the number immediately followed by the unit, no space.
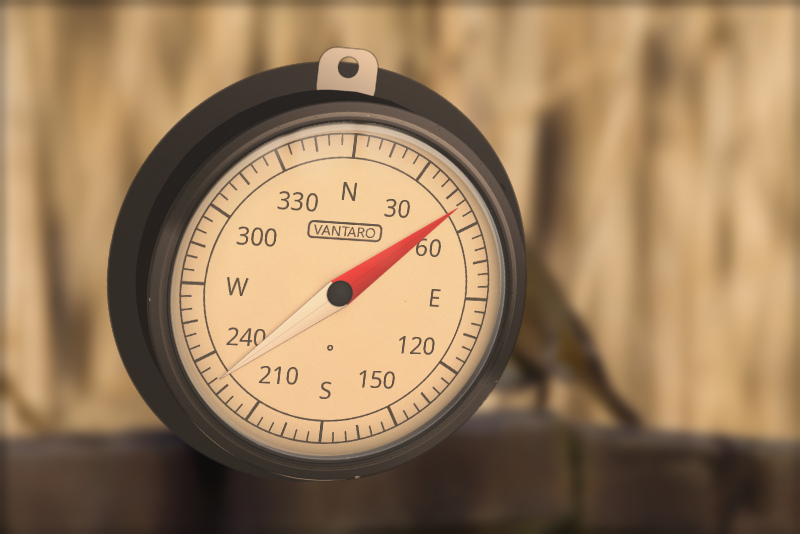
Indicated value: 50°
